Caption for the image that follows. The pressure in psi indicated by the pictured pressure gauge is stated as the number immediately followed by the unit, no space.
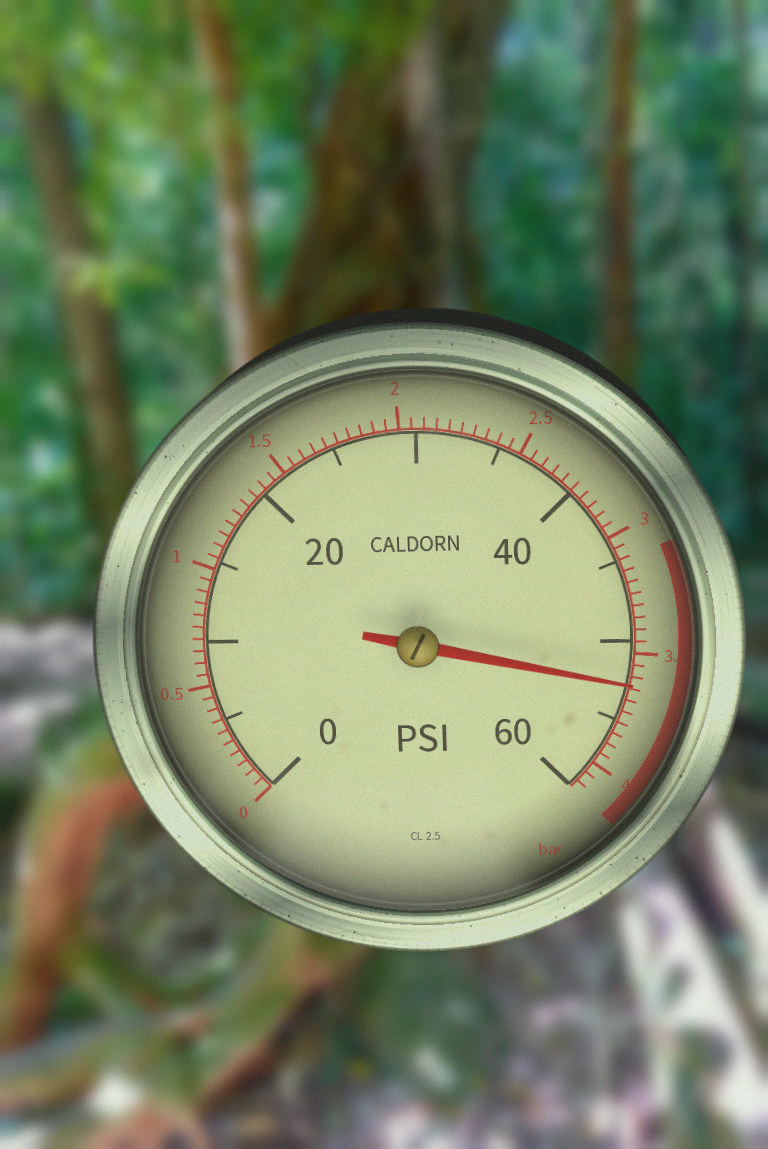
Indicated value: 52.5psi
